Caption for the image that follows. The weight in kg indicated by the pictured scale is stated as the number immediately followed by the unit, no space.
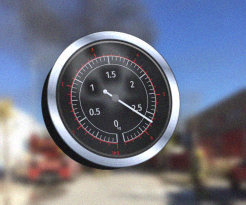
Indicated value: 2.6kg
